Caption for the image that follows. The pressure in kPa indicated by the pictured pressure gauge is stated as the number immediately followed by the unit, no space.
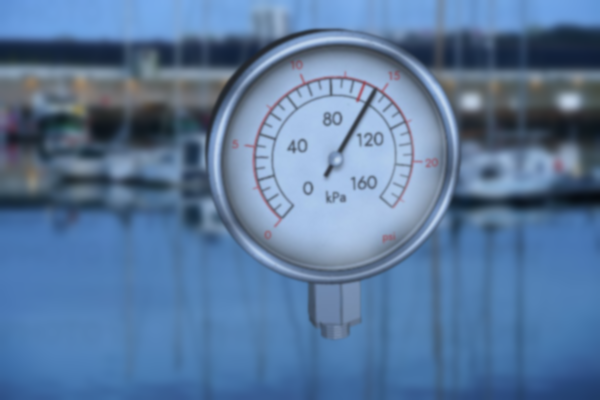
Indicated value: 100kPa
